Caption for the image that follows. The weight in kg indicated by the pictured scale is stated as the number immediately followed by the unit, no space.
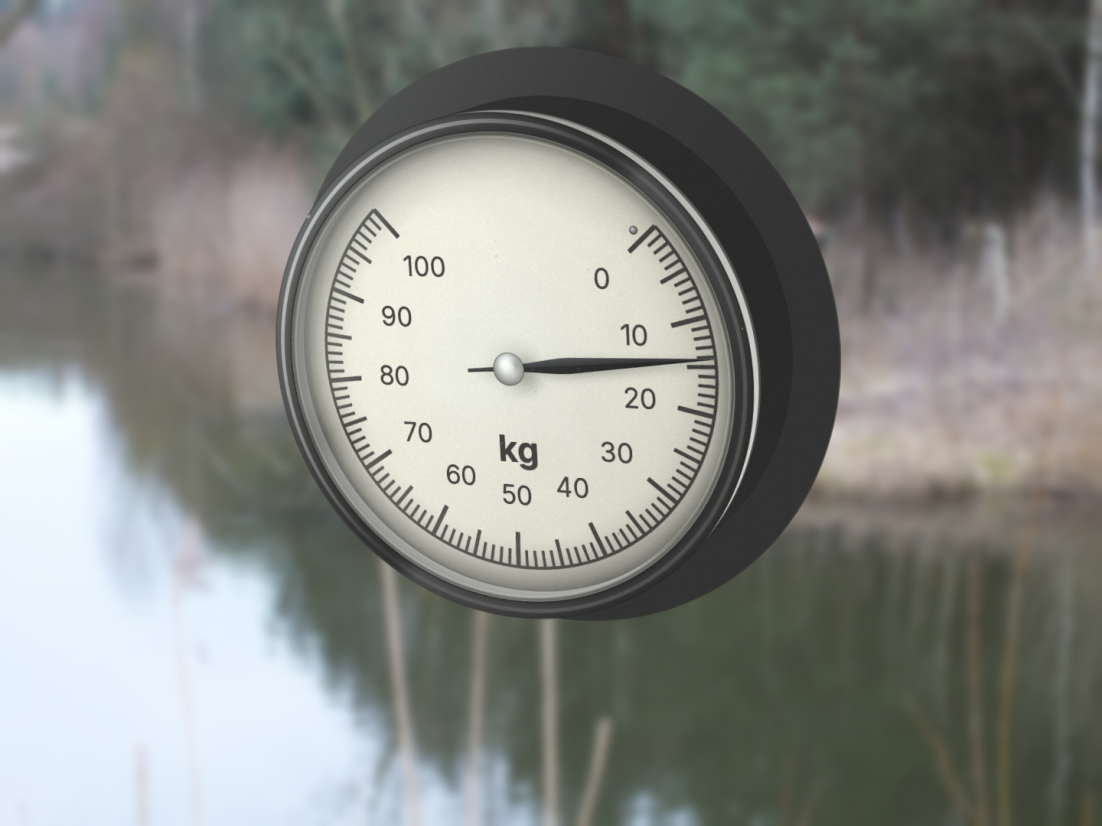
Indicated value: 14kg
